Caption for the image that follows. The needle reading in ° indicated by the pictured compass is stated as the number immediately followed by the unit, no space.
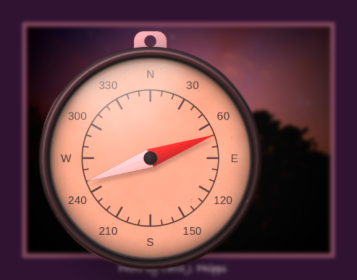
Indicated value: 70°
